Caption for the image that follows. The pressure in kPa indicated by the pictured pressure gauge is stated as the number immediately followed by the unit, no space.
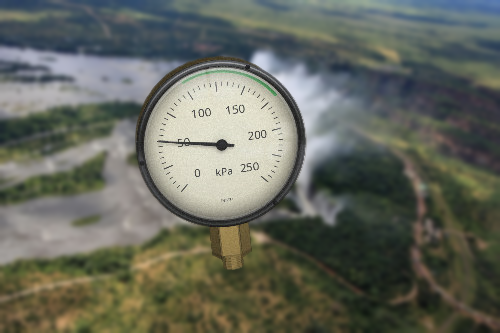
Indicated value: 50kPa
